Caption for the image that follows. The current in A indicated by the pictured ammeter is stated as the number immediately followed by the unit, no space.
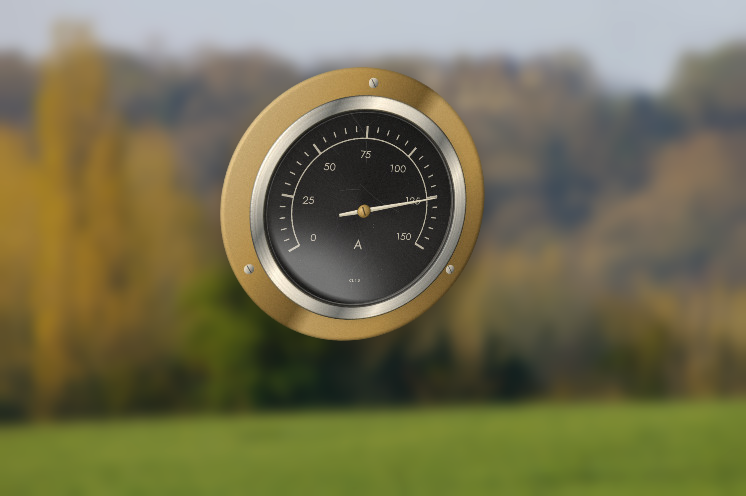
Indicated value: 125A
